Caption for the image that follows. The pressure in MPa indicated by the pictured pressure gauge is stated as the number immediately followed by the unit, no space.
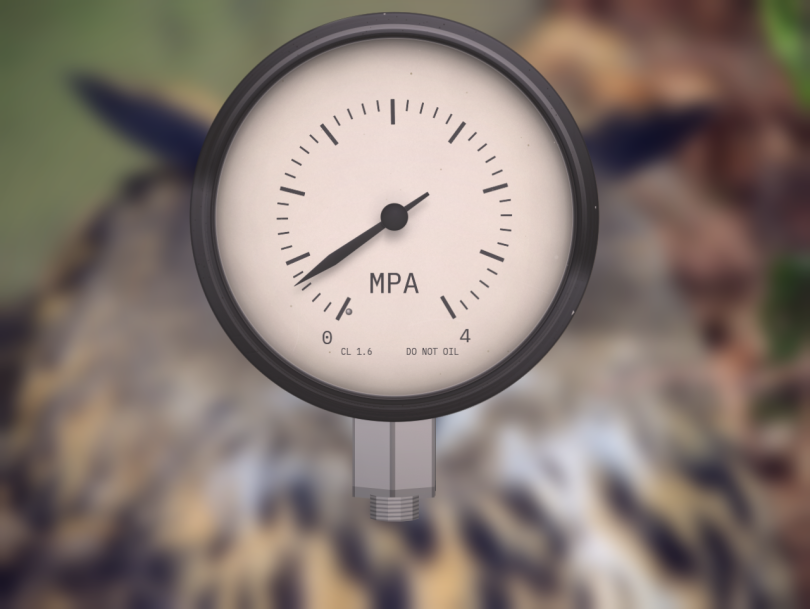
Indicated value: 0.35MPa
